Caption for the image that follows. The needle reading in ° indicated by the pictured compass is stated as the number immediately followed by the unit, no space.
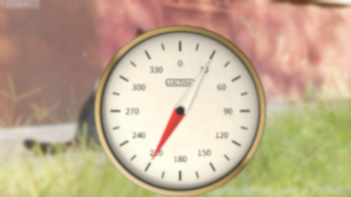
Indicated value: 210°
